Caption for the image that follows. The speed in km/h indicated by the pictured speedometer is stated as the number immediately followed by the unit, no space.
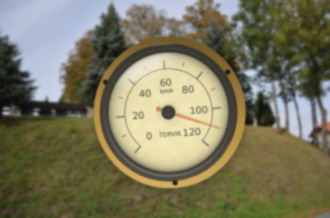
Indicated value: 110km/h
